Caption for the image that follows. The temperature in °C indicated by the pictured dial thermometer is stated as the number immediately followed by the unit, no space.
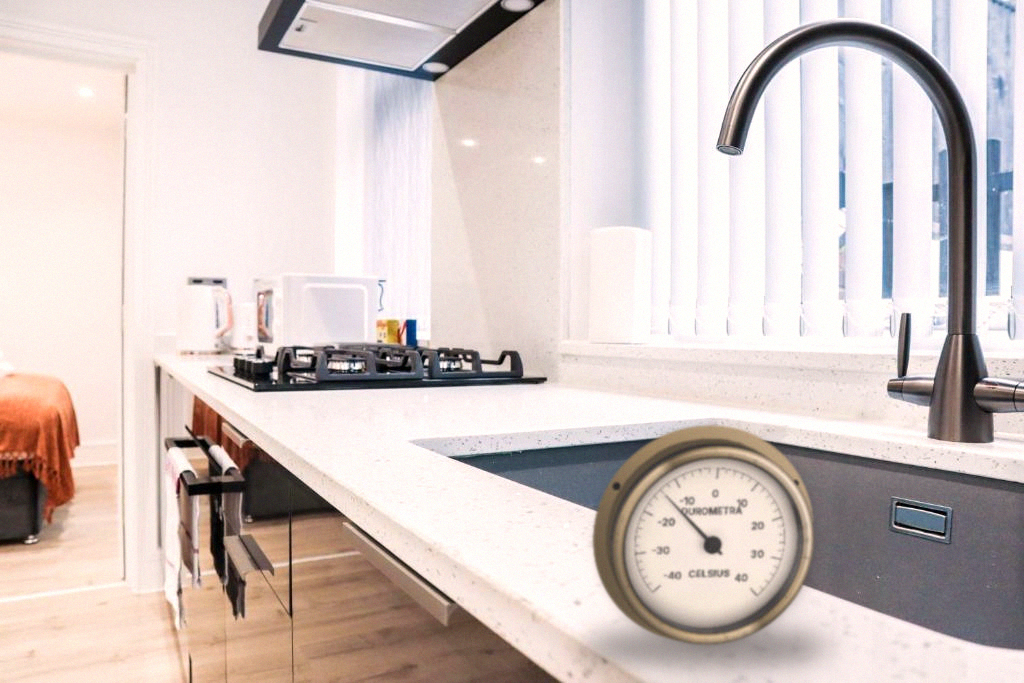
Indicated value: -14°C
